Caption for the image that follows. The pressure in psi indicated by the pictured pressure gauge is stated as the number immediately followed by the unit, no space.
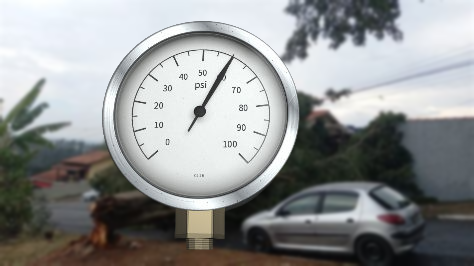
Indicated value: 60psi
